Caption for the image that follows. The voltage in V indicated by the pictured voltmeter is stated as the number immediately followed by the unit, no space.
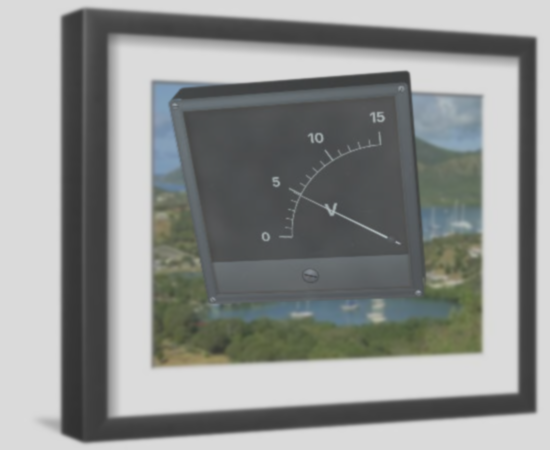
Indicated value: 5V
